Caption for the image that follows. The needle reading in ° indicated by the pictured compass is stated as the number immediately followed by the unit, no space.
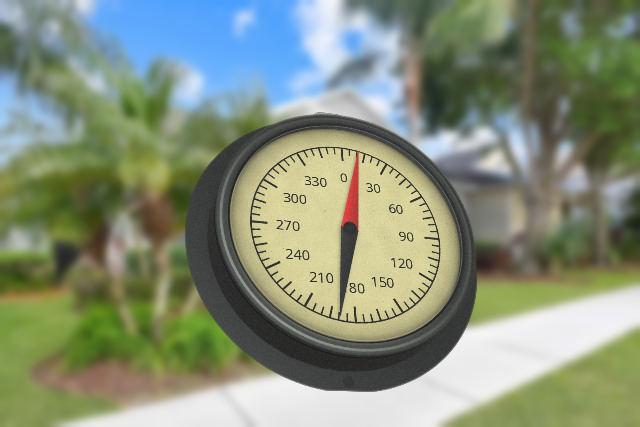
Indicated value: 10°
